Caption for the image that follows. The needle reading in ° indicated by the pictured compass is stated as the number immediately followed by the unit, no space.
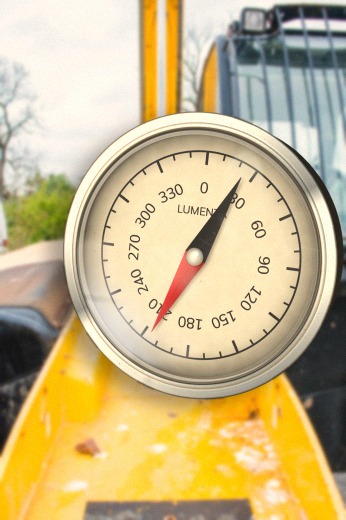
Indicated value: 205°
